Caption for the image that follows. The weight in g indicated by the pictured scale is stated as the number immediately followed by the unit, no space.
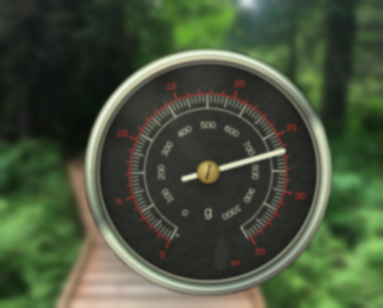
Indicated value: 750g
